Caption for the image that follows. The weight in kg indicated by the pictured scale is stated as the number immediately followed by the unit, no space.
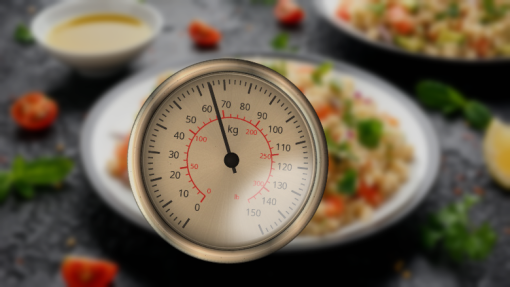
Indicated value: 64kg
